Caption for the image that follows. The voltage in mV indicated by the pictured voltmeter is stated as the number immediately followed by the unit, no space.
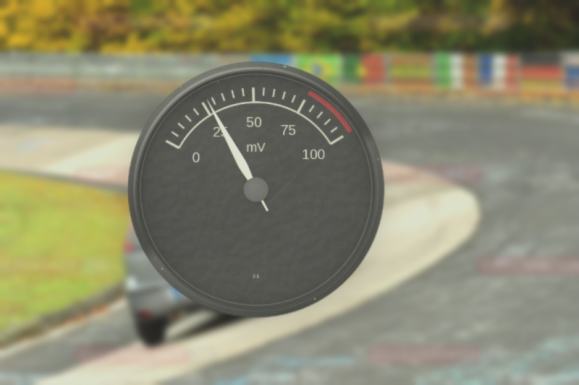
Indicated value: 27.5mV
